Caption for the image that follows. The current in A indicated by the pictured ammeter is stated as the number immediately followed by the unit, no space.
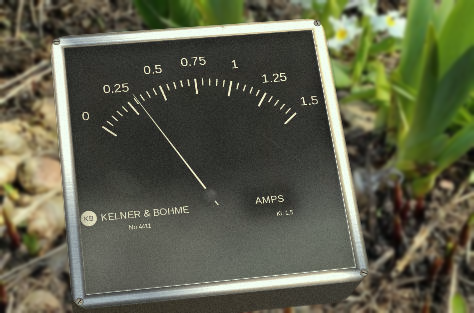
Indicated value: 0.3A
